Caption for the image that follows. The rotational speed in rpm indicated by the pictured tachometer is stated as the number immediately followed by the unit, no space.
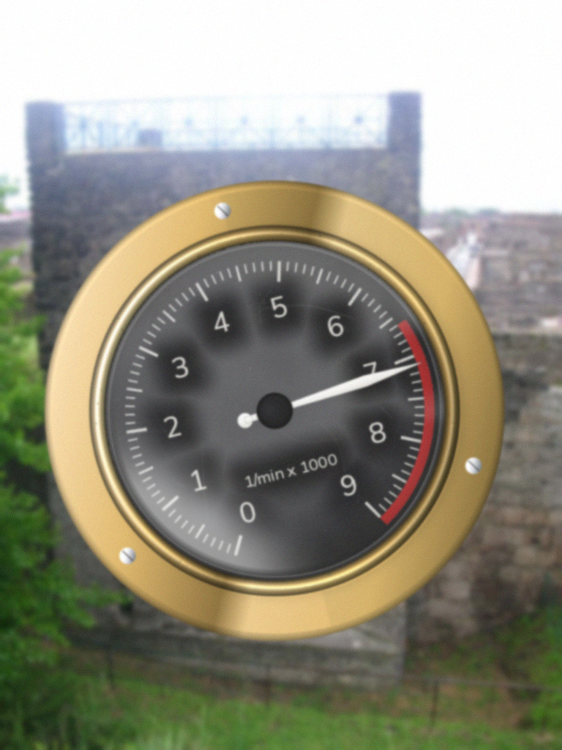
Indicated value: 7100rpm
